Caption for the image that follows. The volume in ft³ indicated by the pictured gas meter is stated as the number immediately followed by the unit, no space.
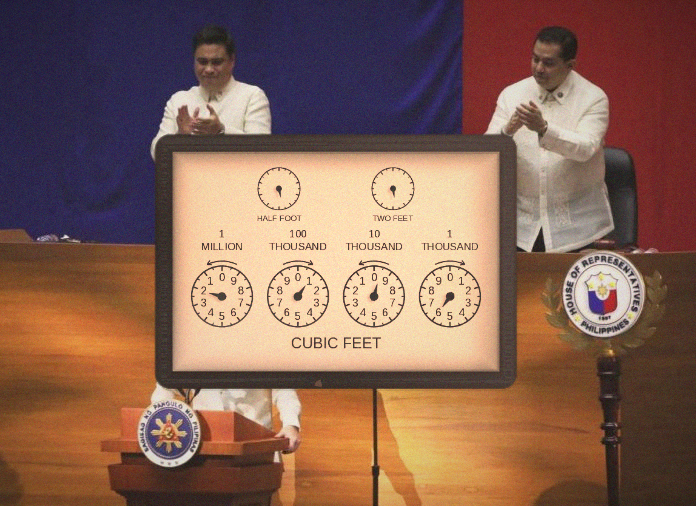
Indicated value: 209600ft³
